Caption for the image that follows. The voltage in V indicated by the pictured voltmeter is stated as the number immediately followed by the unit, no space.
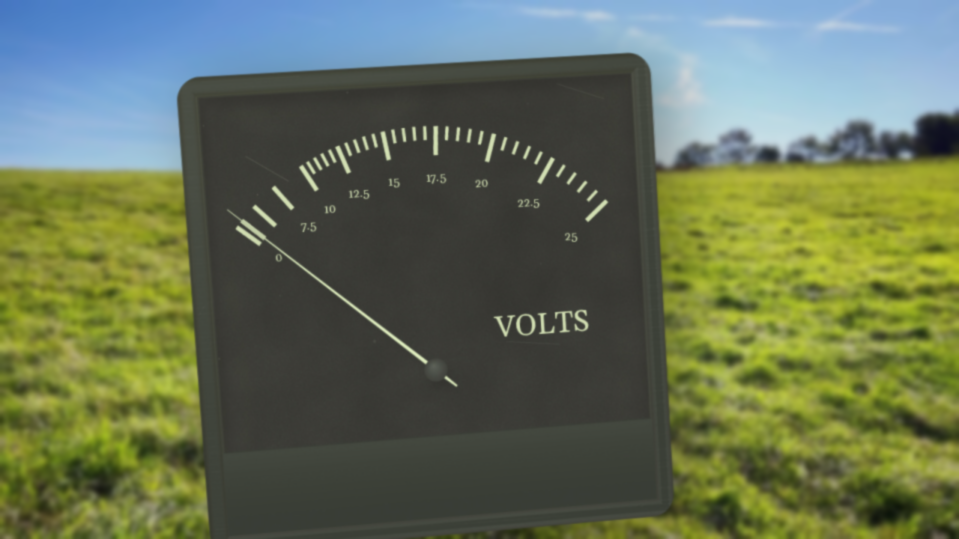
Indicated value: 2.5V
